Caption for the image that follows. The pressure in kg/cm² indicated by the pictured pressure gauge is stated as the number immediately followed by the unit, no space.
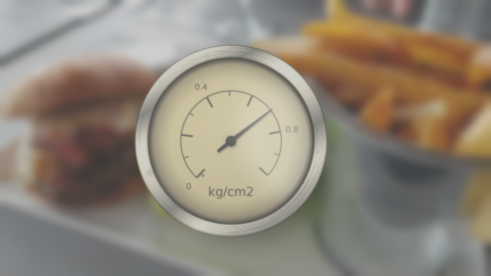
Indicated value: 0.7kg/cm²
